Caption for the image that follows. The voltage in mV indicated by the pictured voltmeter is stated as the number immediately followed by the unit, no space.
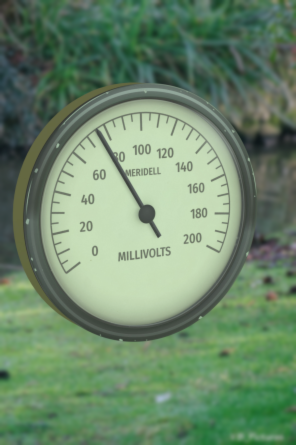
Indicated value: 75mV
